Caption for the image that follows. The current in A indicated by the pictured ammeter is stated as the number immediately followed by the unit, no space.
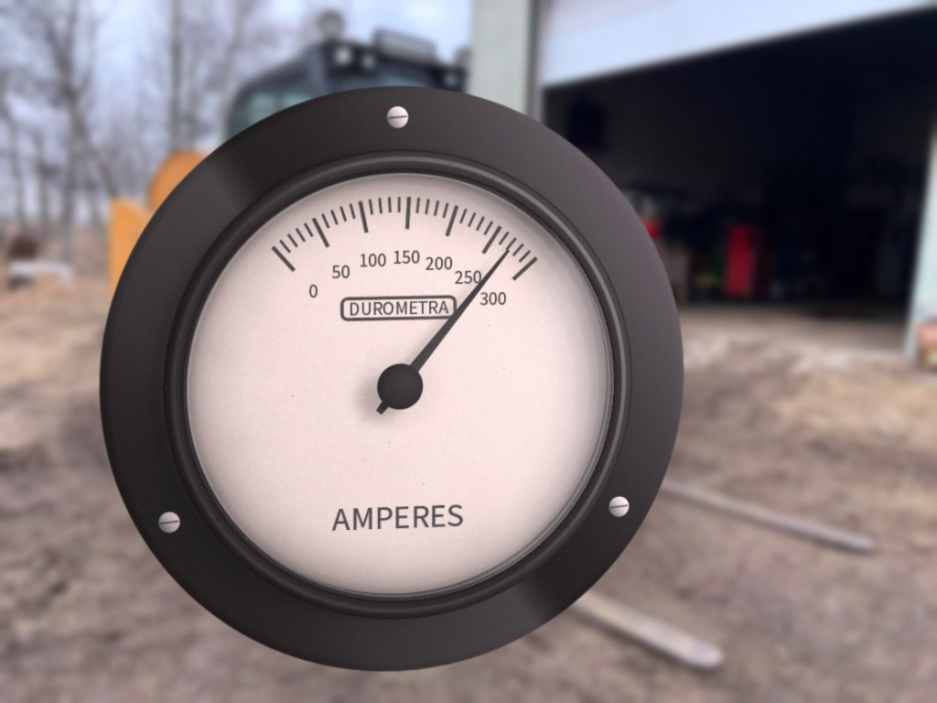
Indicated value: 270A
